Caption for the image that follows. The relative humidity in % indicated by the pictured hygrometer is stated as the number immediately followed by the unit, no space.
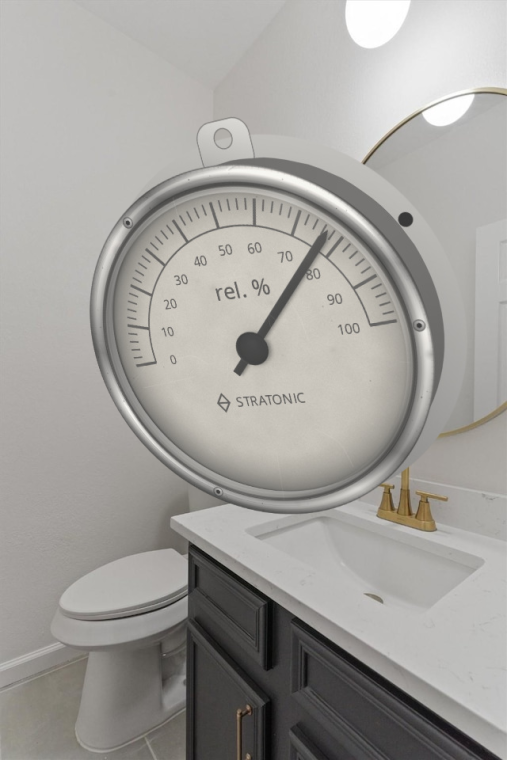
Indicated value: 77%
